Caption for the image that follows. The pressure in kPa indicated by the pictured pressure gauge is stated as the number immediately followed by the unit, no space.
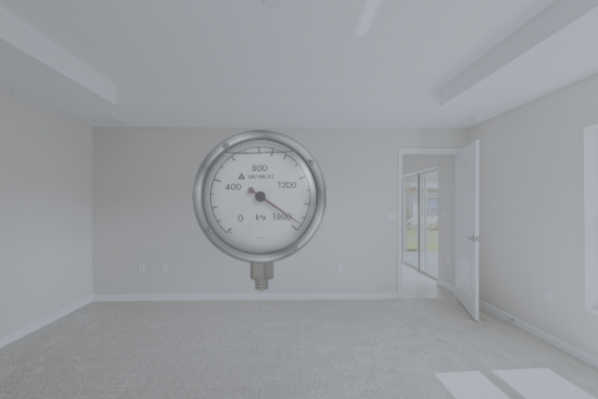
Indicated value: 1550kPa
